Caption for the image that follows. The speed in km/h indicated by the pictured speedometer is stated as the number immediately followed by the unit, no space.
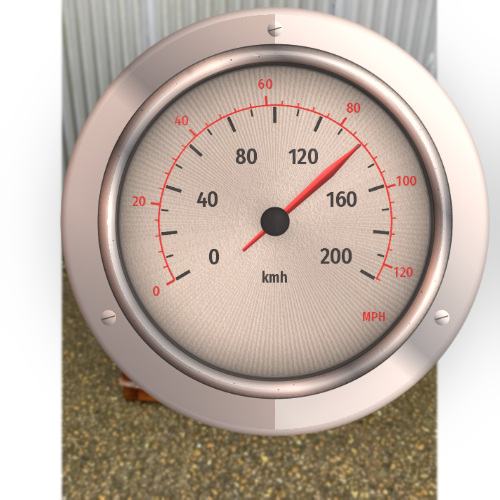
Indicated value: 140km/h
